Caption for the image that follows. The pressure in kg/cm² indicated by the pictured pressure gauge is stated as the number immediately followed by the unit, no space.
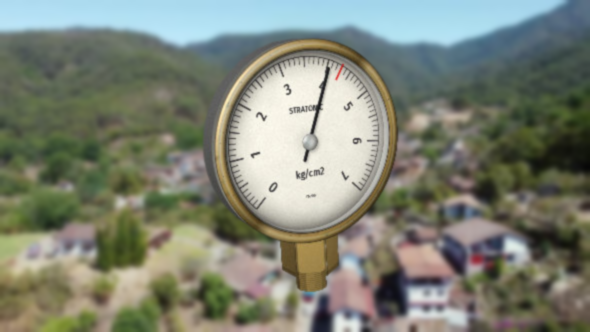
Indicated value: 4kg/cm²
